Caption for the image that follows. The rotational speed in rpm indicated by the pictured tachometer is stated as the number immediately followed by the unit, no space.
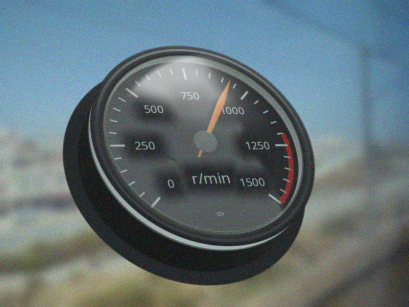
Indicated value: 925rpm
